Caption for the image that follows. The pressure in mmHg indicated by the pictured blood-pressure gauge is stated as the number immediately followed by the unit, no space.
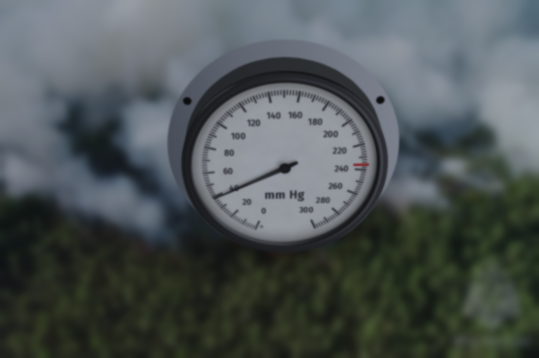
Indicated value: 40mmHg
